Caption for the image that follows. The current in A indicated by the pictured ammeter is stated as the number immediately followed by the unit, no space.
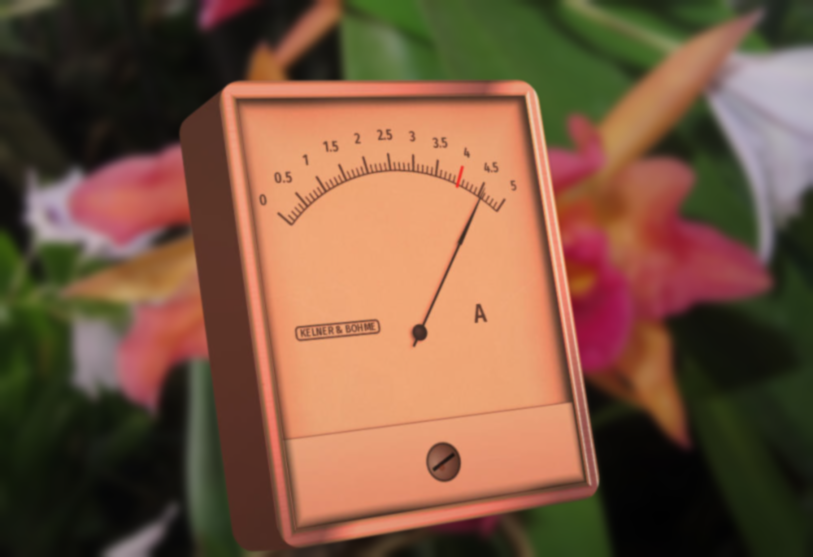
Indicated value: 4.5A
